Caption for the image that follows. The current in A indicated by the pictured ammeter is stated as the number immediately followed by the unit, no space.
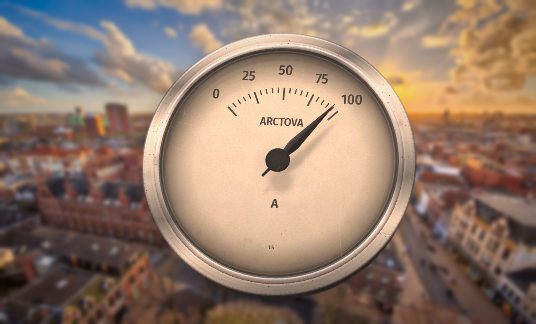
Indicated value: 95A
